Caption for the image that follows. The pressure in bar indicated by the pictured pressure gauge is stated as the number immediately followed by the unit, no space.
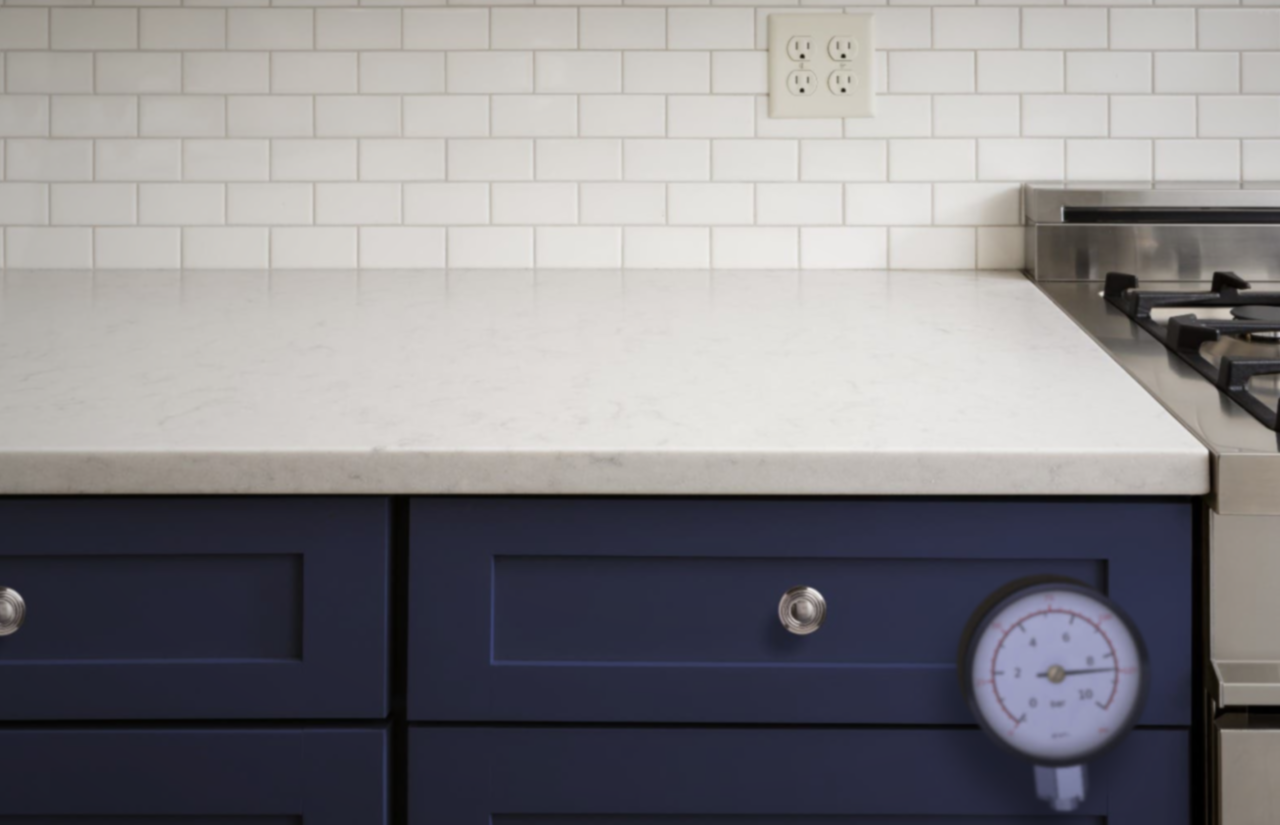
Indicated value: 8.5bar
